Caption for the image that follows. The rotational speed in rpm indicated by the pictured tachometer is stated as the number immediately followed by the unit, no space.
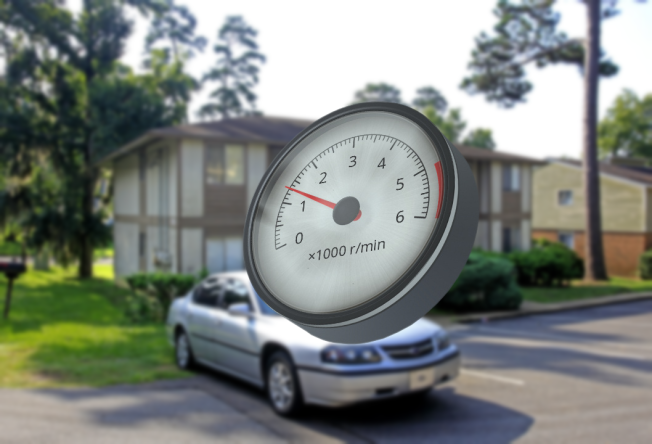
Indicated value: 1300rpm
